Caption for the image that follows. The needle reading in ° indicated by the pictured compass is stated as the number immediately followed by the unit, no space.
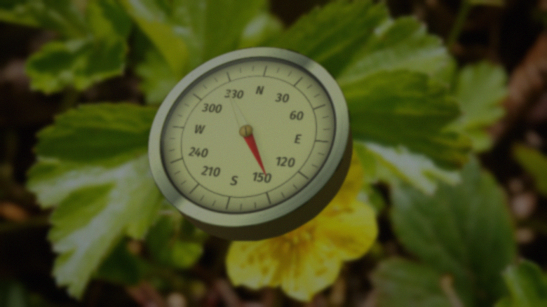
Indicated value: 145°
